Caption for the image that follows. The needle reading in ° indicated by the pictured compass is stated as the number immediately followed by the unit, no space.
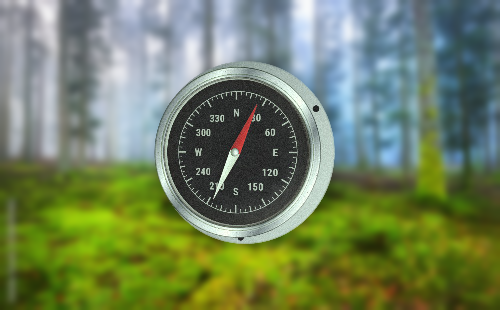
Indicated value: 25°
